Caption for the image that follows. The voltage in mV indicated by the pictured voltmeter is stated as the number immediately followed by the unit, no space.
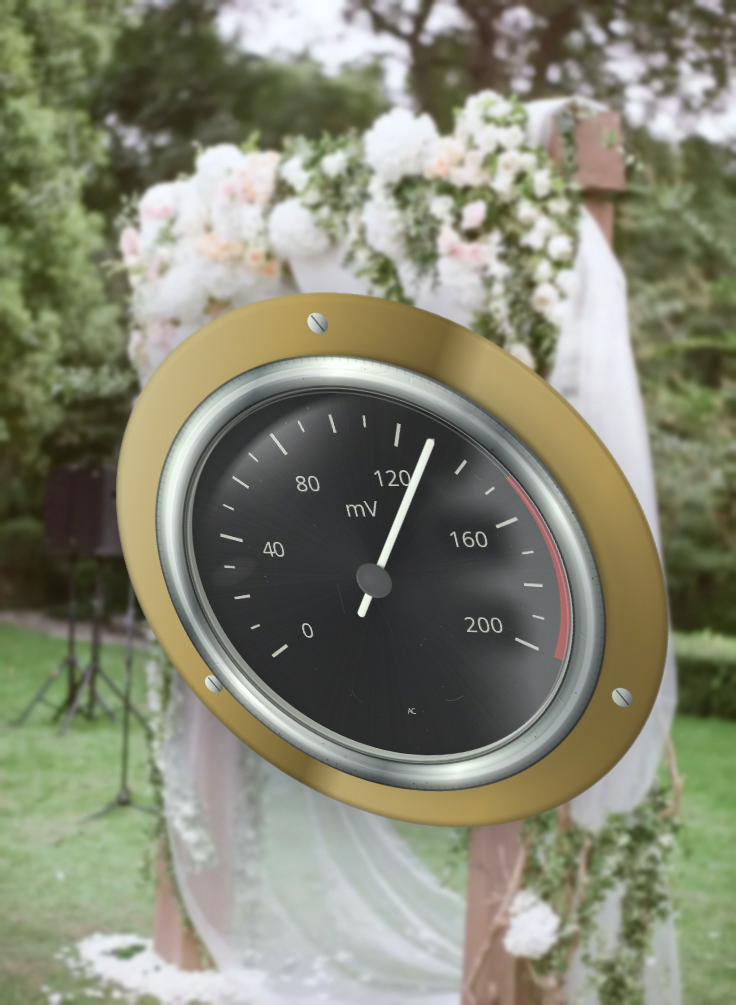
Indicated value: 130mV
